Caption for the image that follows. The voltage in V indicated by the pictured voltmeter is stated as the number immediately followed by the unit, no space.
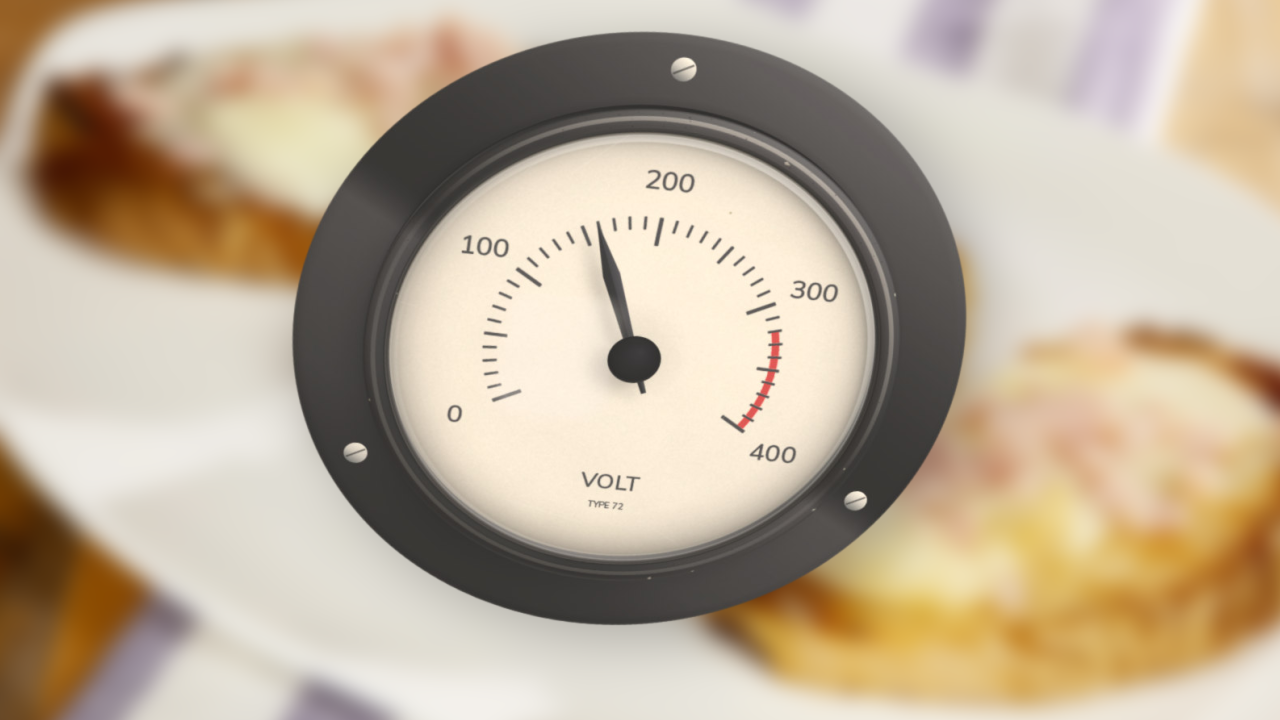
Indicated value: 160V
